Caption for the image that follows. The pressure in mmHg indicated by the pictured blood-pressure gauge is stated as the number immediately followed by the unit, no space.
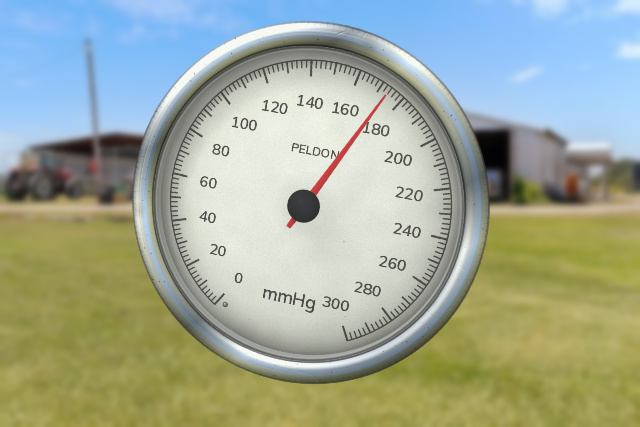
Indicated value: 174mmHg
